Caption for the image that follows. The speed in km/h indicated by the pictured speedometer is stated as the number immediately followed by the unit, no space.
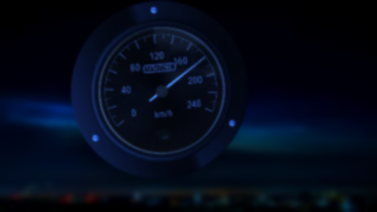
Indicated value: 180km/h
